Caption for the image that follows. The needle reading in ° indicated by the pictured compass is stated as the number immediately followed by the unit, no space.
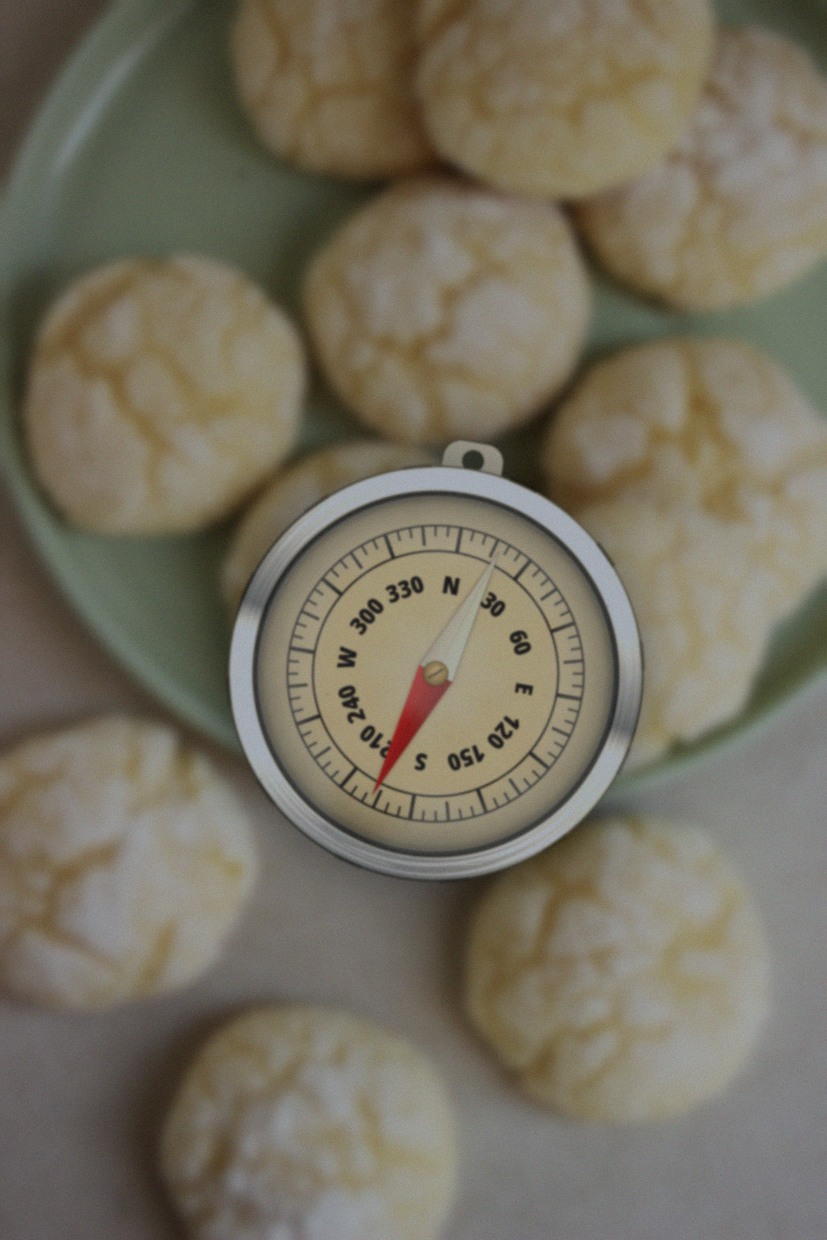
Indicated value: 197.5°
